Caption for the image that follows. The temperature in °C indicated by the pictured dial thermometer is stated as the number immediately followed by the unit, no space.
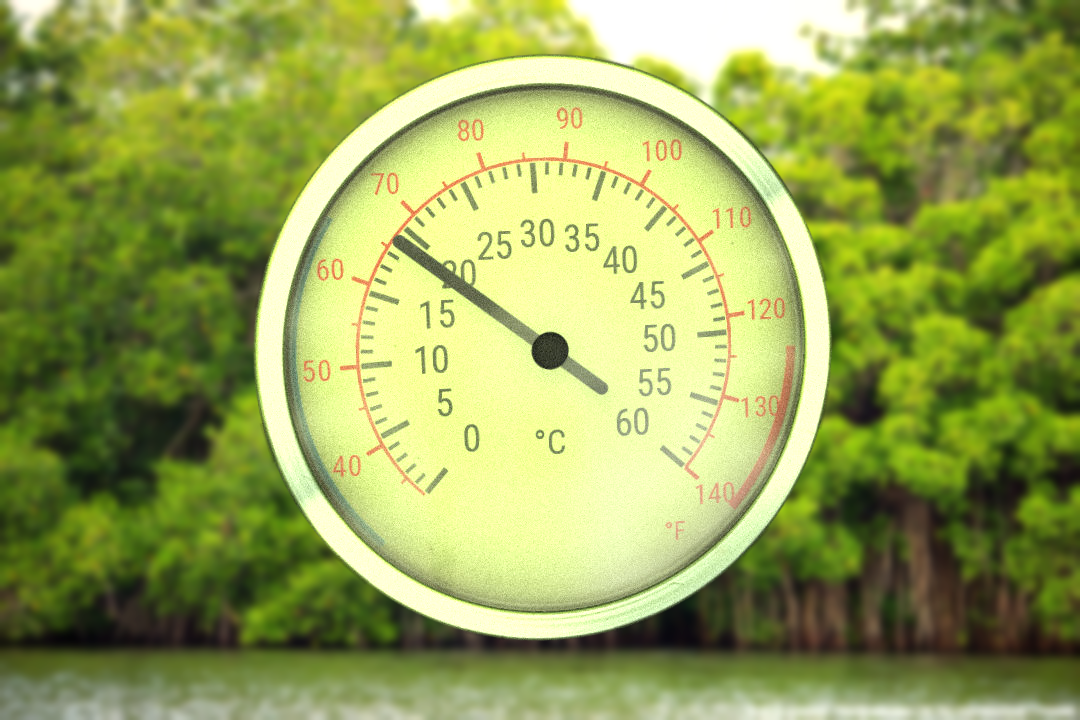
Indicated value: 19°C
